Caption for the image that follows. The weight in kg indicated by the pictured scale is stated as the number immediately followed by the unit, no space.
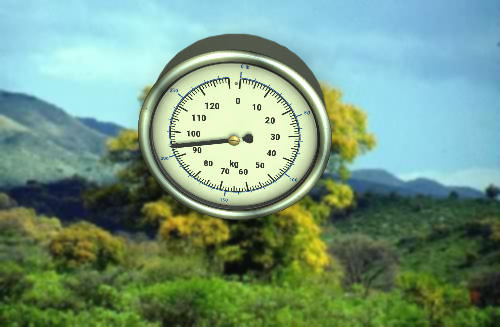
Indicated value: 95kg
